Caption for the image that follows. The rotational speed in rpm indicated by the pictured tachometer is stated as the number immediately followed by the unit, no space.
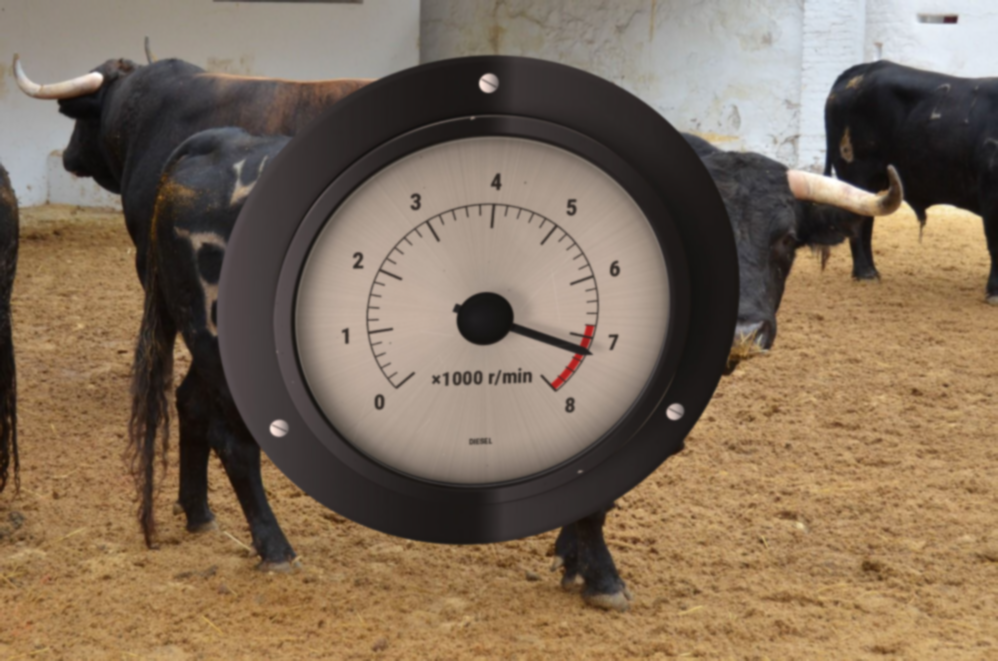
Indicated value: 7200rpm
